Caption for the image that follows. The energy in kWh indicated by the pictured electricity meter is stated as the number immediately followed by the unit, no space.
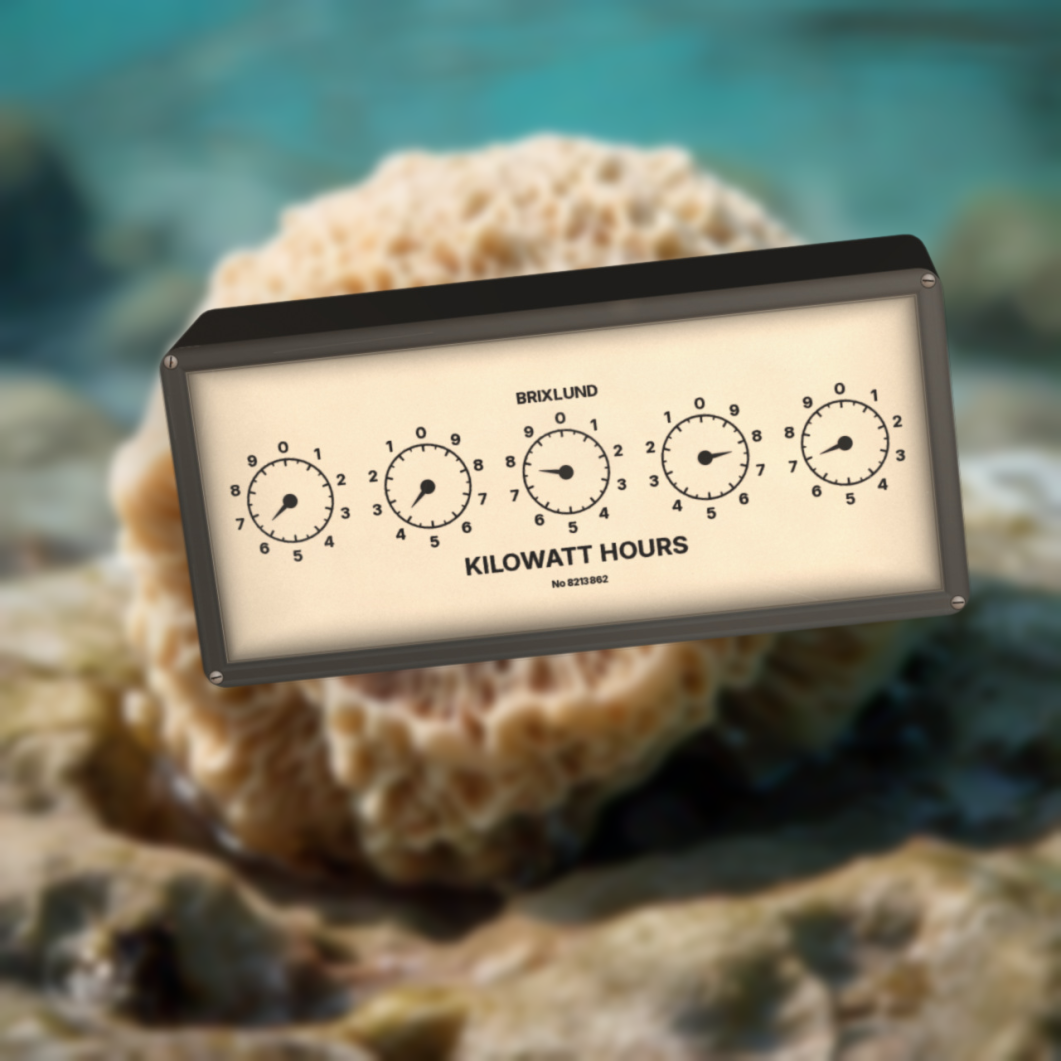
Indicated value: 63777kWh
